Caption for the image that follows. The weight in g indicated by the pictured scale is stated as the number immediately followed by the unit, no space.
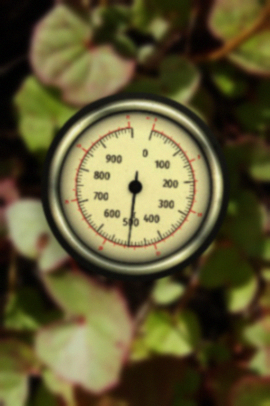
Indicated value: 500g
